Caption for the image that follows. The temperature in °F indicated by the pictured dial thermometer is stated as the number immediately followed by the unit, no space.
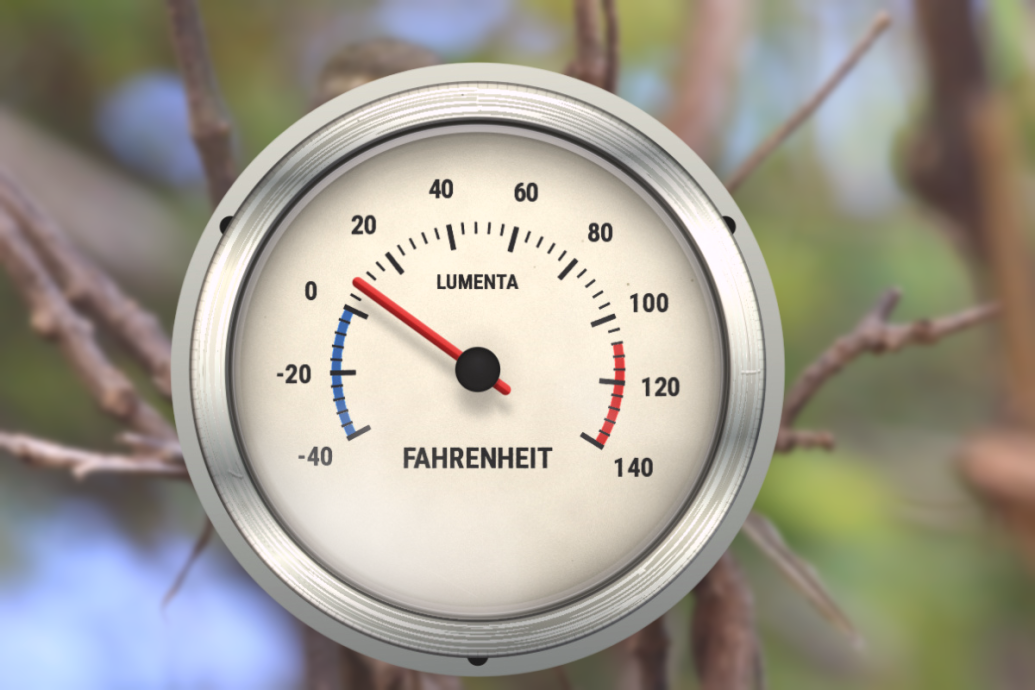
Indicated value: 8°F
